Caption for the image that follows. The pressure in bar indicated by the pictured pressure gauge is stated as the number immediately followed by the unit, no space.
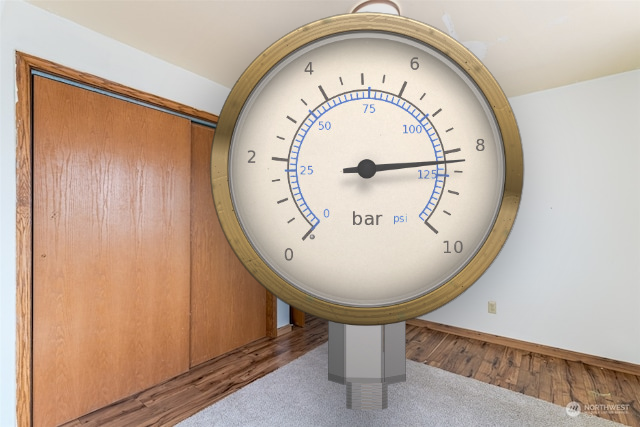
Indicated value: 8.25bar
